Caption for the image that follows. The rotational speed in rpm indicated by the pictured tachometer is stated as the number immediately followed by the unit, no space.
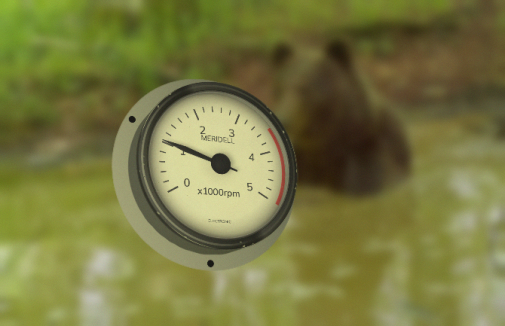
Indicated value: 1000rpm
